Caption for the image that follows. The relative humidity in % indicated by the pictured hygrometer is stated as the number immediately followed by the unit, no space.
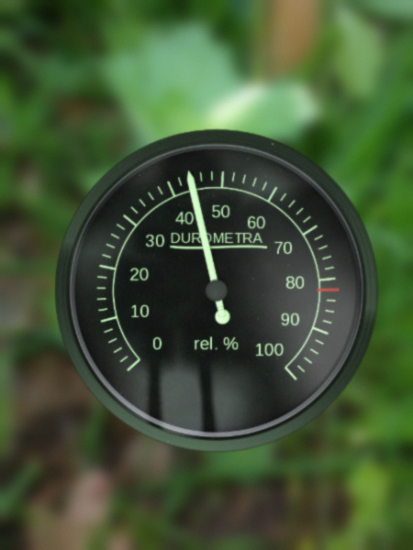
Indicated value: 44%
